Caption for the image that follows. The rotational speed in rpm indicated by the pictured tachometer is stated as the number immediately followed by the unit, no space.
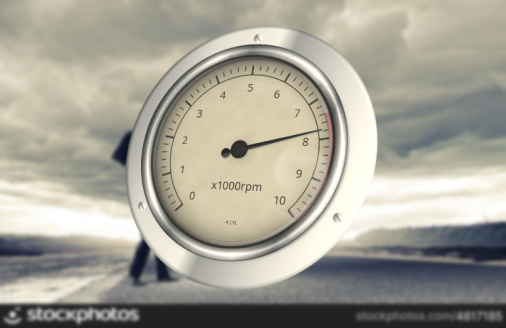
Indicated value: 7800rpm
